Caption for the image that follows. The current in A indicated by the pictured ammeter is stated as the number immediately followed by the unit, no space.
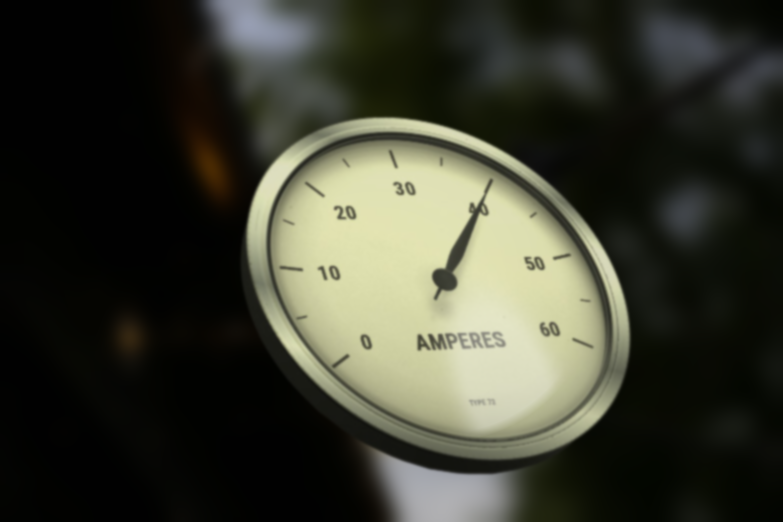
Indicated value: 40A
